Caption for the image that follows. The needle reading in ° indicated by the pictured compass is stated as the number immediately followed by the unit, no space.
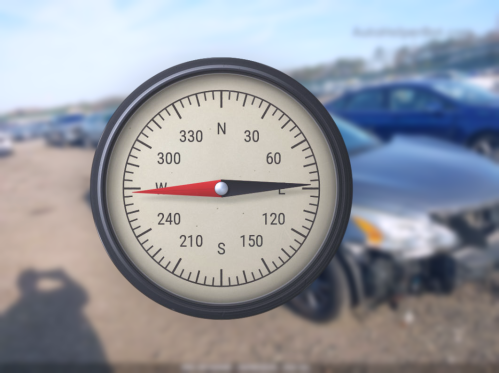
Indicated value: 267.5°
